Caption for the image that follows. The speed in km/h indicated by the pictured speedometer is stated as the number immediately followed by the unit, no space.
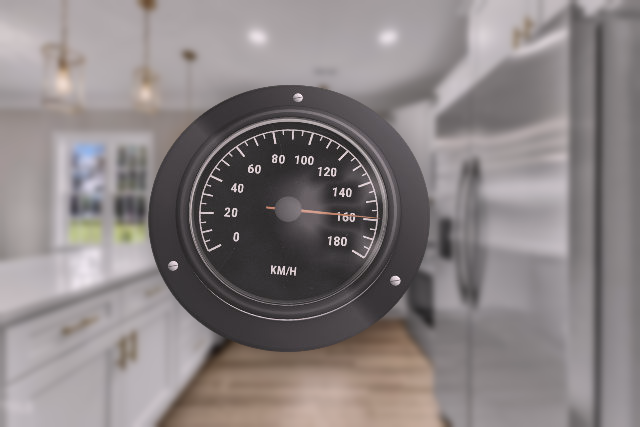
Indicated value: 160km/h
